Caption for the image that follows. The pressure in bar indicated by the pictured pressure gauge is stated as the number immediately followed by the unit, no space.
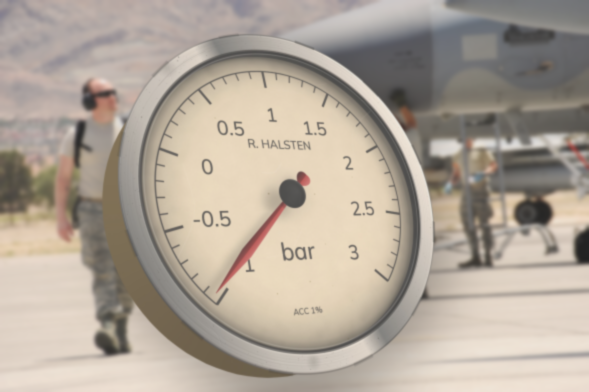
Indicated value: -0.95bar
